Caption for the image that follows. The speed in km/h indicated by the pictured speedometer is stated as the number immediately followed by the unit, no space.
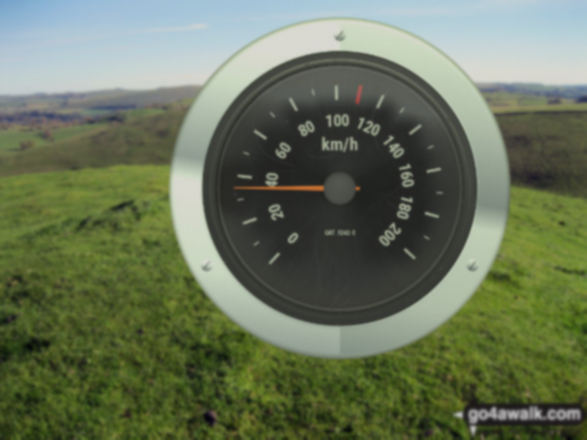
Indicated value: 35km/h
